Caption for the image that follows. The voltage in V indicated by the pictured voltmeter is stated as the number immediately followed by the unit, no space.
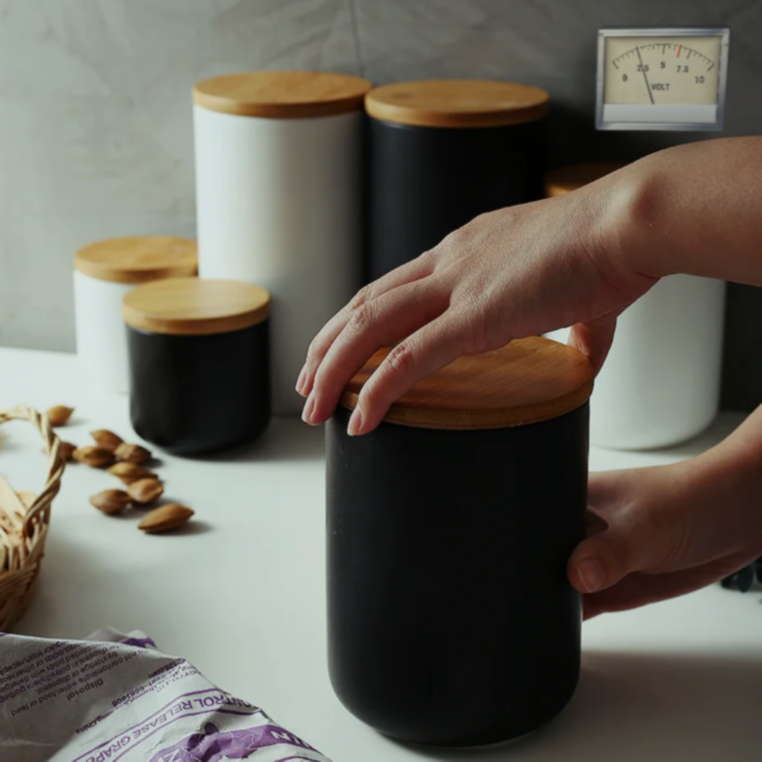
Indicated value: 2.5V
